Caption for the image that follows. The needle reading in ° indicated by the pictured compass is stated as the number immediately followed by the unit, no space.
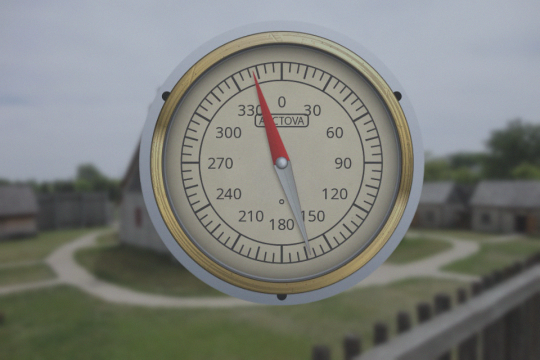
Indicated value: 342.5°
